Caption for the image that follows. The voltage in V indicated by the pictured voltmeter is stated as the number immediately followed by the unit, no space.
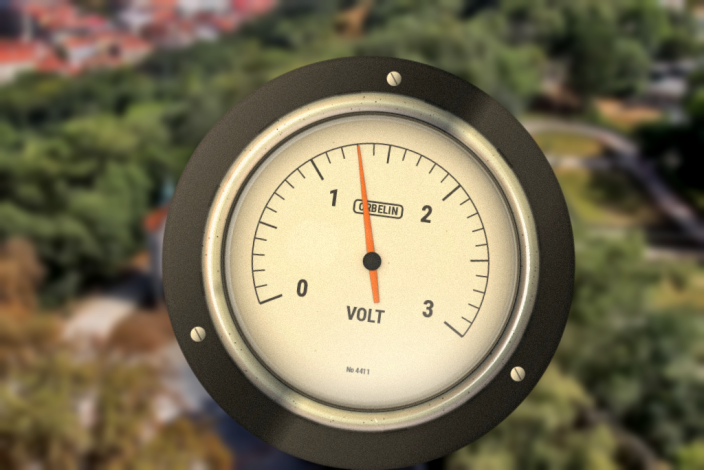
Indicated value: 1.3V
